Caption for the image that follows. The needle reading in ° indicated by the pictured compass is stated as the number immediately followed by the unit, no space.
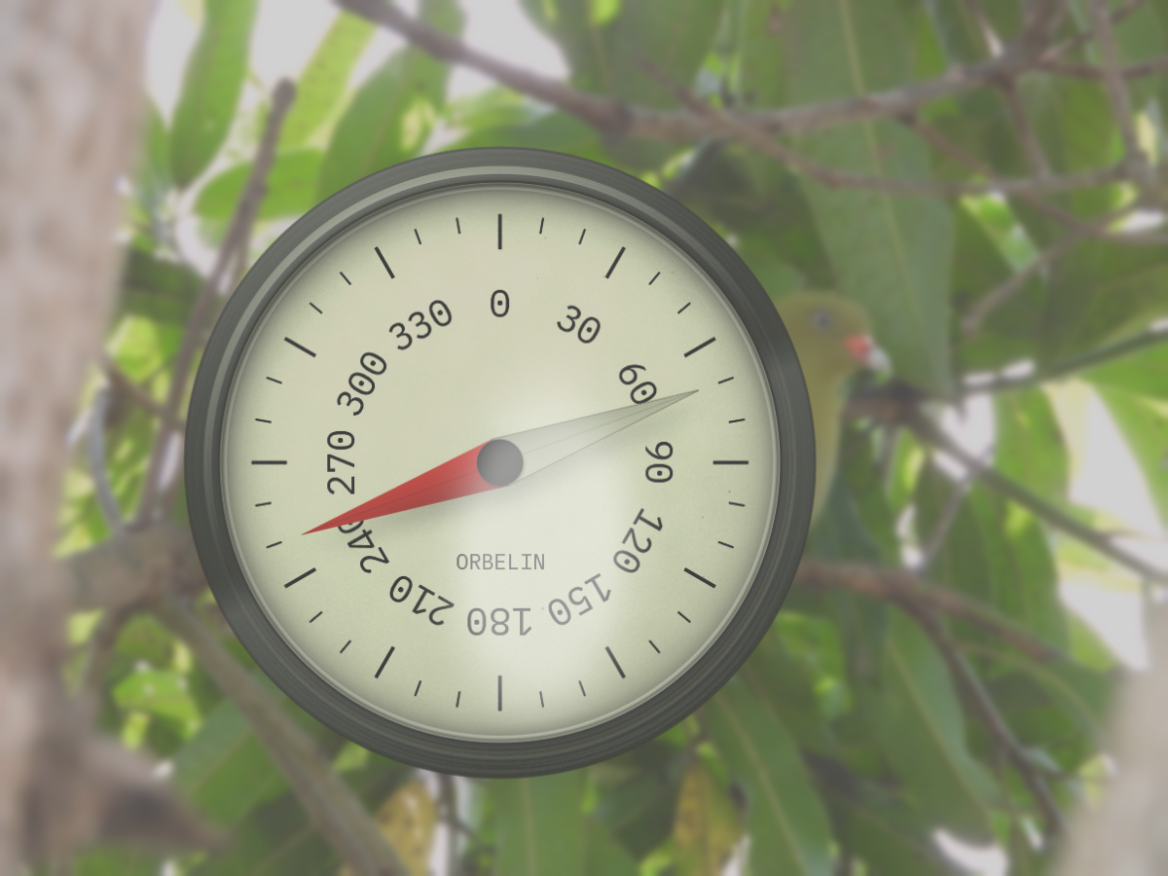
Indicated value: 250°
